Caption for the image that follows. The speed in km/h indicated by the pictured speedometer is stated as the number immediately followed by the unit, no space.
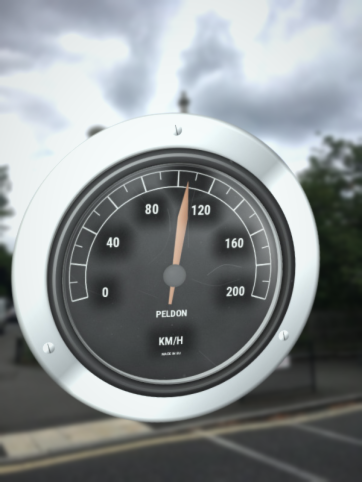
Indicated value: 105km/h
